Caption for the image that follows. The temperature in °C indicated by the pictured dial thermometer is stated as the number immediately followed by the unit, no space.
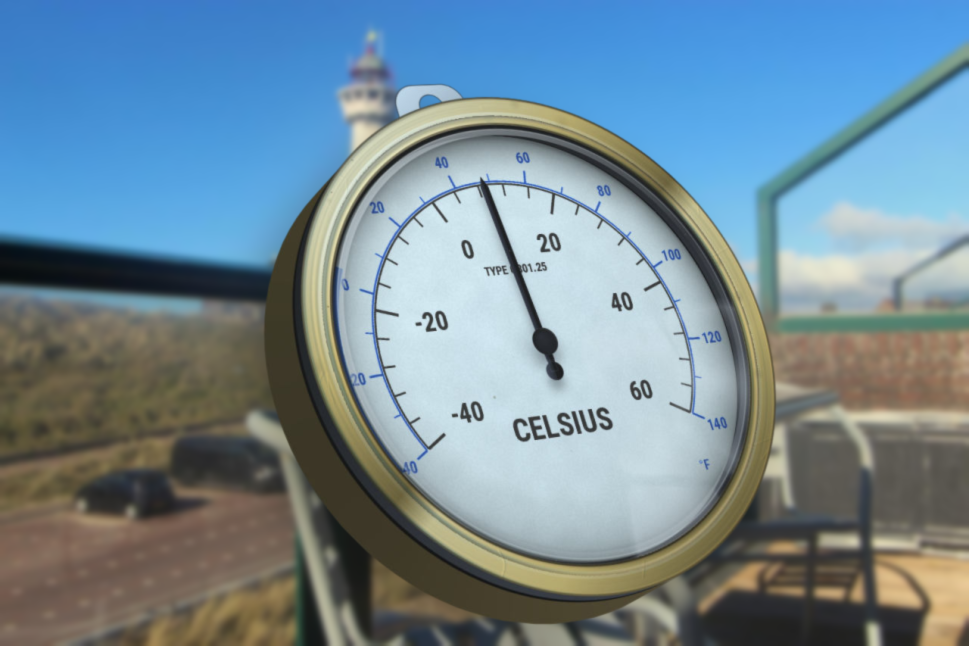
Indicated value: 8°C
